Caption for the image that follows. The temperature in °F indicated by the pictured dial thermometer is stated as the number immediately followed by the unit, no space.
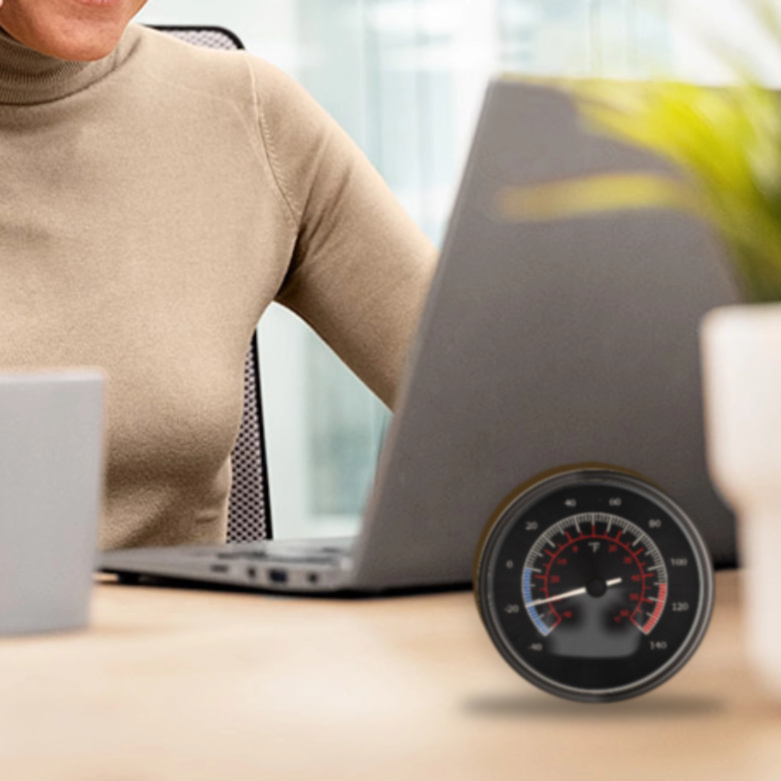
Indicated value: -20°F
